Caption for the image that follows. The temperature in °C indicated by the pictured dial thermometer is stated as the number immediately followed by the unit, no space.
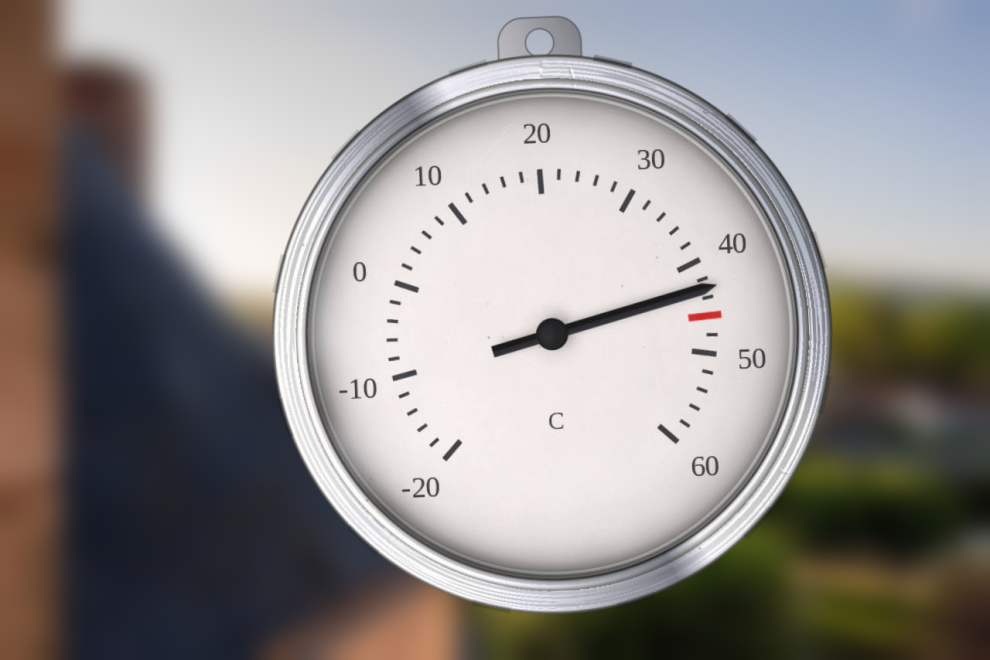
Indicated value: 43°C
